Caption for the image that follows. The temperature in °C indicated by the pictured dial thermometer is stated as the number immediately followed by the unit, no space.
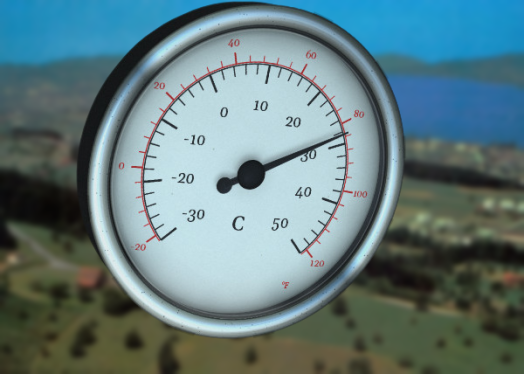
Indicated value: 28°C
